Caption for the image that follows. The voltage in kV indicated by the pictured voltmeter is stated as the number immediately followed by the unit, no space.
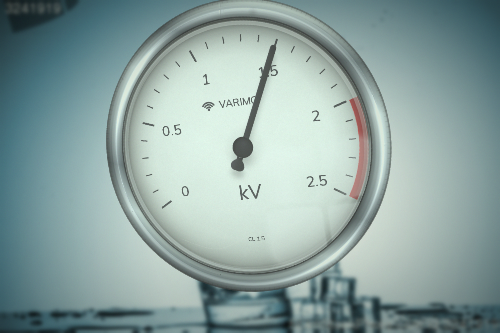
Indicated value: 1.5kV
